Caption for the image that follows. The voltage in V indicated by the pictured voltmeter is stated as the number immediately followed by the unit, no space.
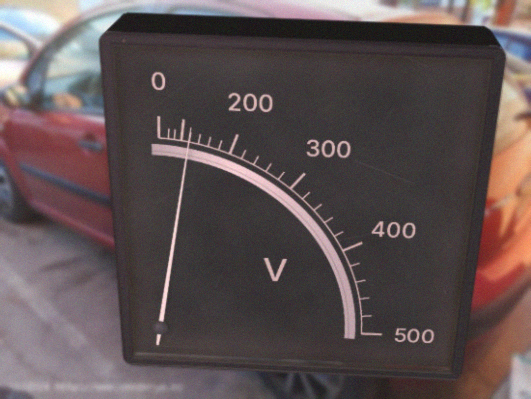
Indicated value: 120V
